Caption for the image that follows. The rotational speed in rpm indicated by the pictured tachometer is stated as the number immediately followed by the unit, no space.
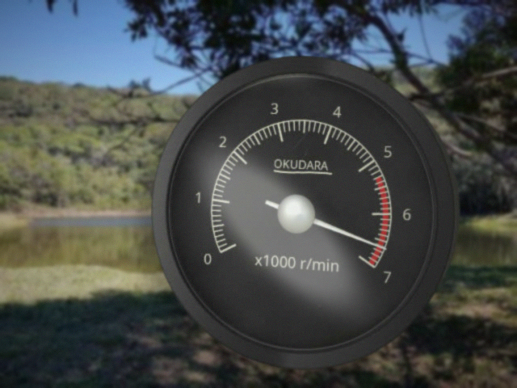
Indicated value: 6600rpm
